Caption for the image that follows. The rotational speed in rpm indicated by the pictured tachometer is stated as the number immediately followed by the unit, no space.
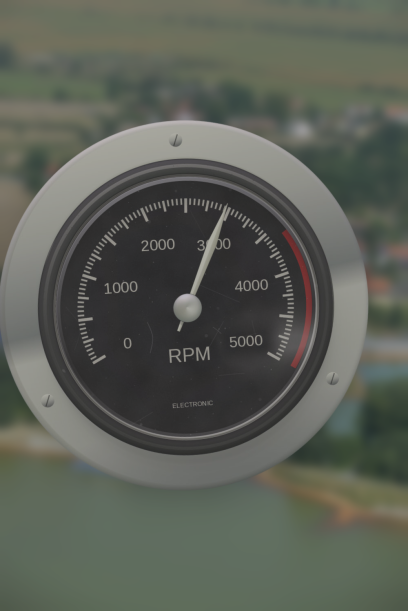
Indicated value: 2950rpm
